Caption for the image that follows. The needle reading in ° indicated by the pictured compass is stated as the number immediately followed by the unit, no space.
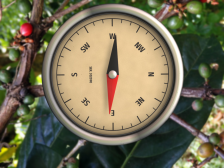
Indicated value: 95°
